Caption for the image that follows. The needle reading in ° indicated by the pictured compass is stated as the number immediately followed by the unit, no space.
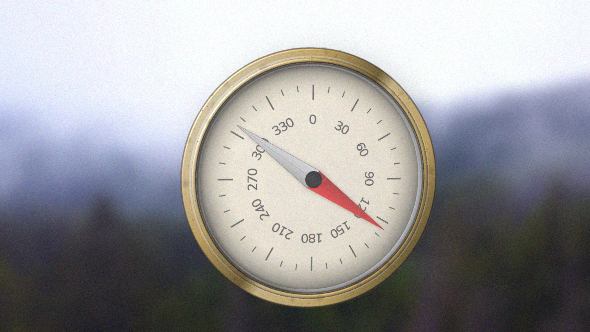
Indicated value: 125°
